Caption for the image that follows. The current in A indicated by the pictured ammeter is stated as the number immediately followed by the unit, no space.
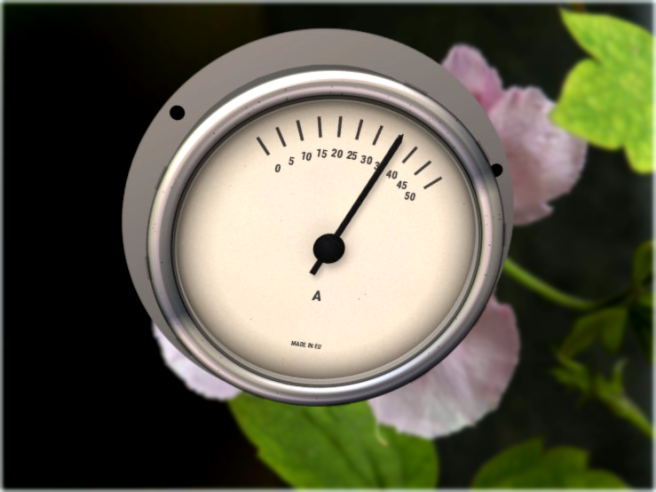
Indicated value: 35A
